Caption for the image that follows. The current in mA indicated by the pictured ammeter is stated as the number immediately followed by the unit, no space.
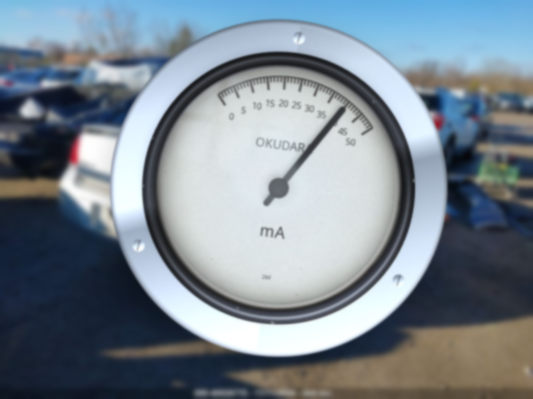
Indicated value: 40mA
